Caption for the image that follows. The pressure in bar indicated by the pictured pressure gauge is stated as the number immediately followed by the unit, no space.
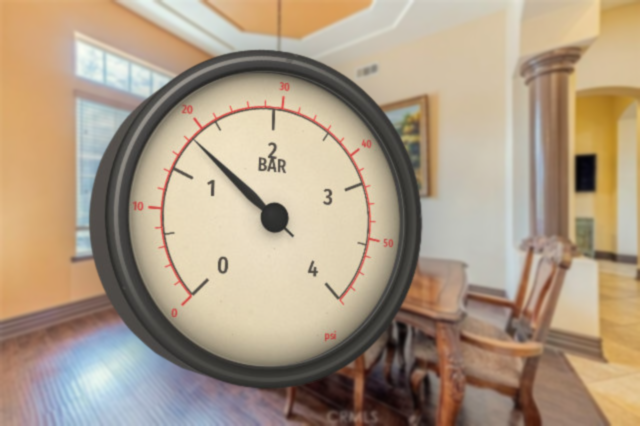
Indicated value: 1.25bar
